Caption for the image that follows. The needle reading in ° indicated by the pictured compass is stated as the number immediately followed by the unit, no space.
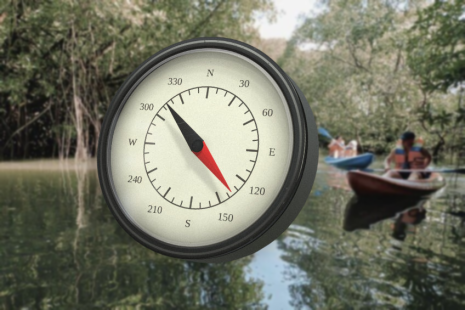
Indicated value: 135°
